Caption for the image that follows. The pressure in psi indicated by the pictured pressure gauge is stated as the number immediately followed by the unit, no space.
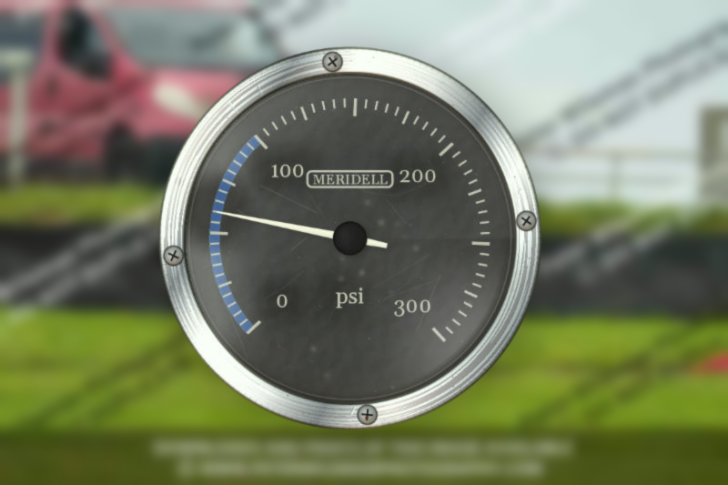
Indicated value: 60psi
